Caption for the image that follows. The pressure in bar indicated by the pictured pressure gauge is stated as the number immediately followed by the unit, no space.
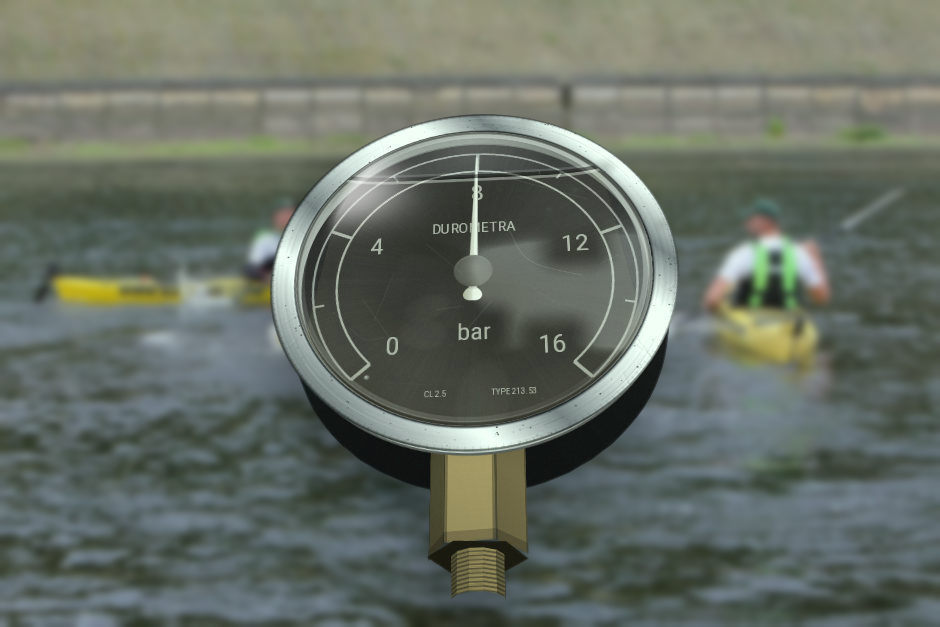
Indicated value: 8bar
